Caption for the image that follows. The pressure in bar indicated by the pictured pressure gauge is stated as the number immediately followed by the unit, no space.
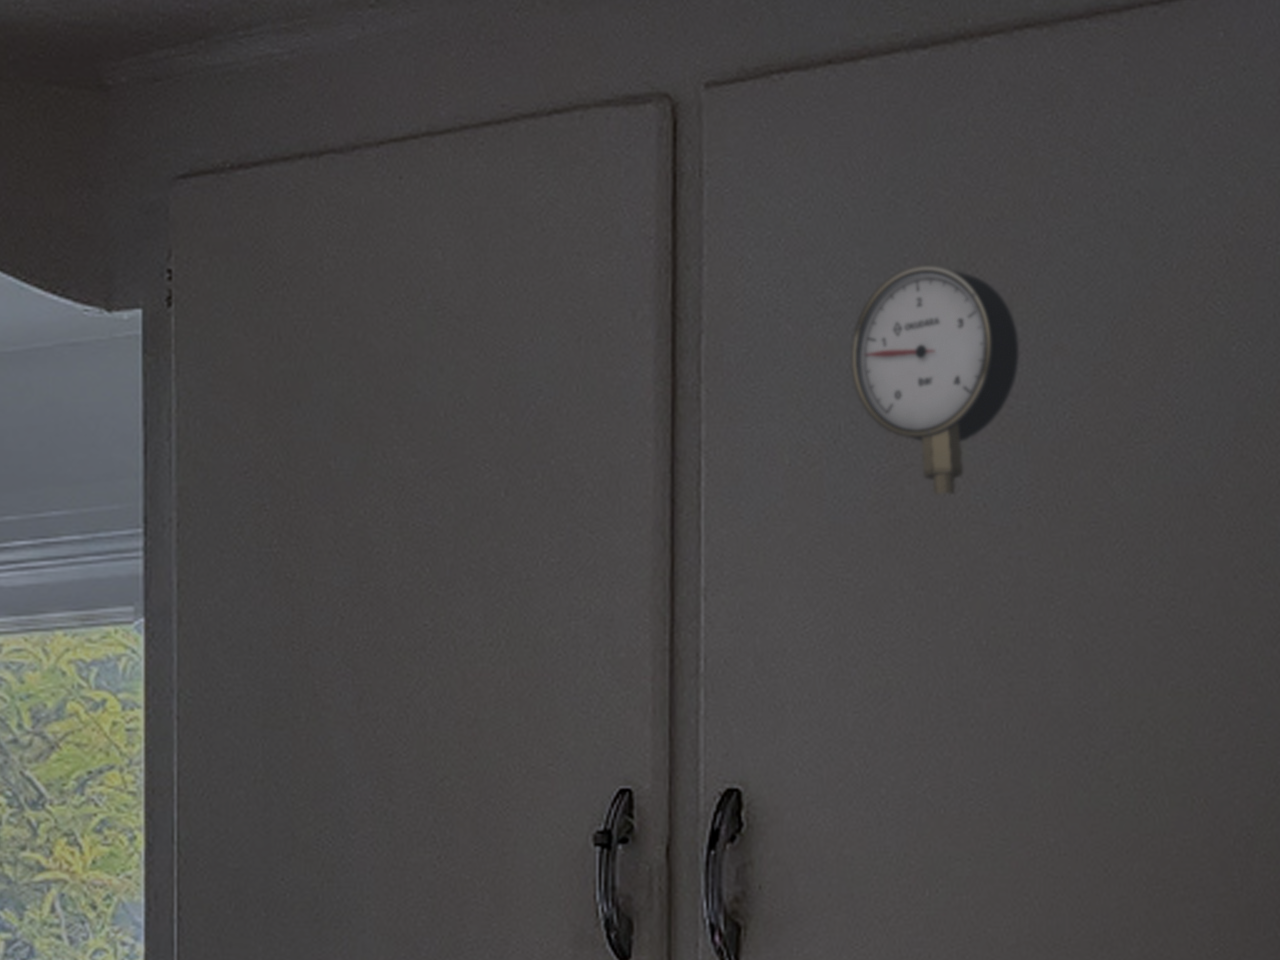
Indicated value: 0.8bar
